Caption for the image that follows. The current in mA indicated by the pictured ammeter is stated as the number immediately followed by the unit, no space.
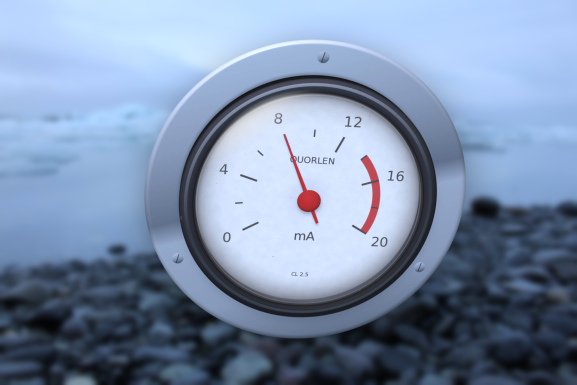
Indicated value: 8mA
